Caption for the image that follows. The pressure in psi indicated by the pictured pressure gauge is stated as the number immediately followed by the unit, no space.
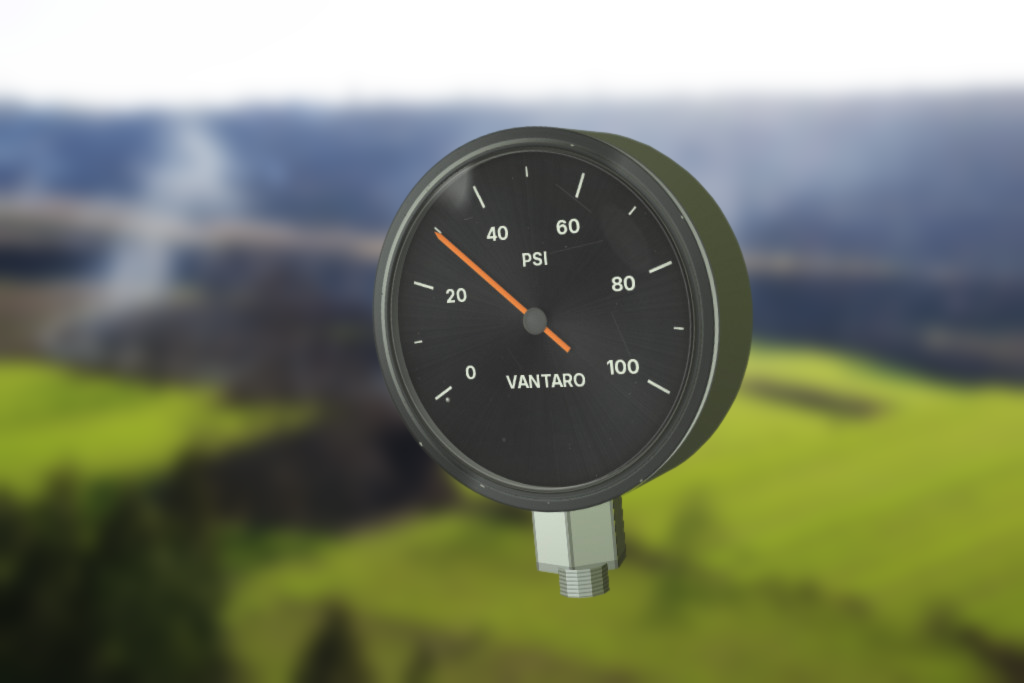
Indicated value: 30psi
